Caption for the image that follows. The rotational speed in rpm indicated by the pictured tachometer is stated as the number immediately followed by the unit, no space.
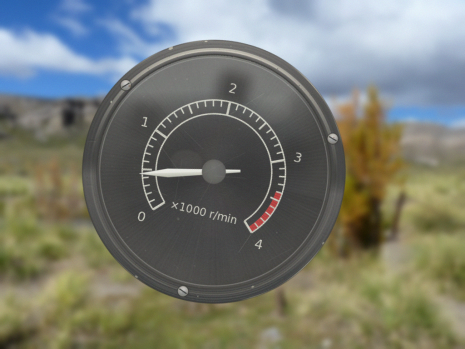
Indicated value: 450rpm
